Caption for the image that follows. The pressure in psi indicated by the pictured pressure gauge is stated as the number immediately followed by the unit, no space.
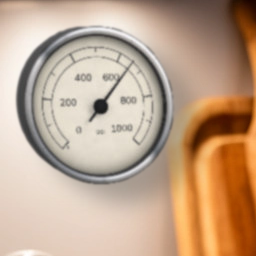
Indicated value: 650psi
